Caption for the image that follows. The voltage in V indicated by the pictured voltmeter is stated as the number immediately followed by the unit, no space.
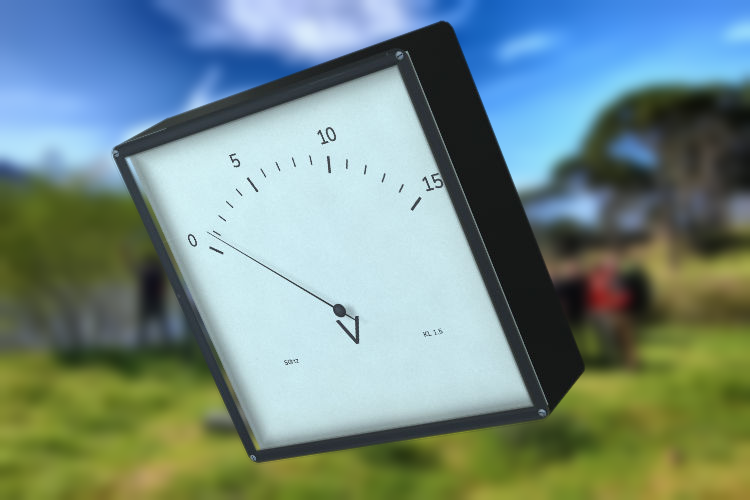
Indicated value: 1V
